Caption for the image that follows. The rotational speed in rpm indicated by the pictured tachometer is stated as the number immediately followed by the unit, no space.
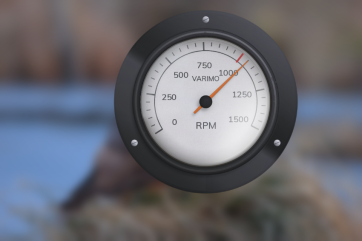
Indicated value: 1050rpm
